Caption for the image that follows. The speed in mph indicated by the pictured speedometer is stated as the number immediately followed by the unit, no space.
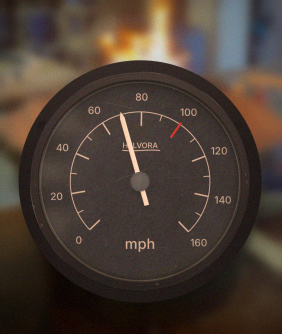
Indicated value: 70mph
